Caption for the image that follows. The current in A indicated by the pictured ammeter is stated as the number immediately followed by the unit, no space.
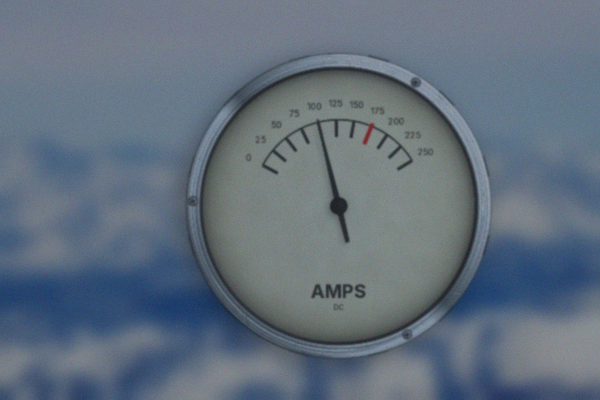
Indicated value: 100A
